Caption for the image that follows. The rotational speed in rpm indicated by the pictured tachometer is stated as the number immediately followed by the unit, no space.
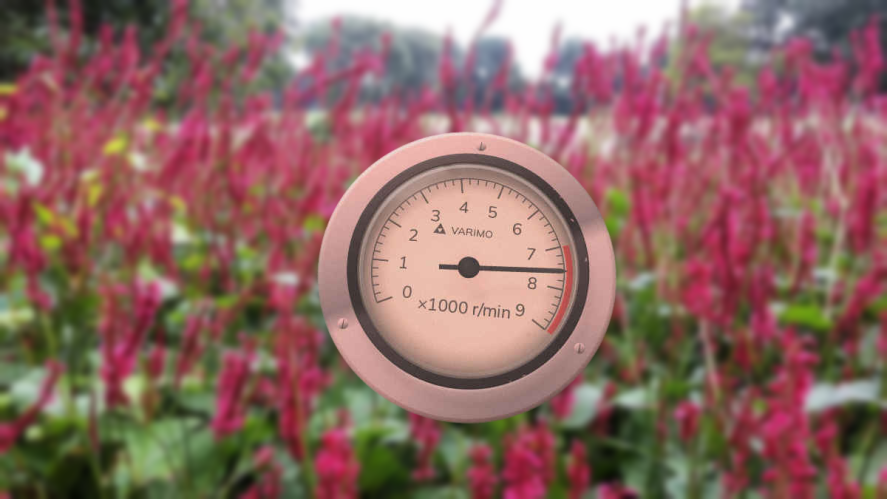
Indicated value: 7600rpm
